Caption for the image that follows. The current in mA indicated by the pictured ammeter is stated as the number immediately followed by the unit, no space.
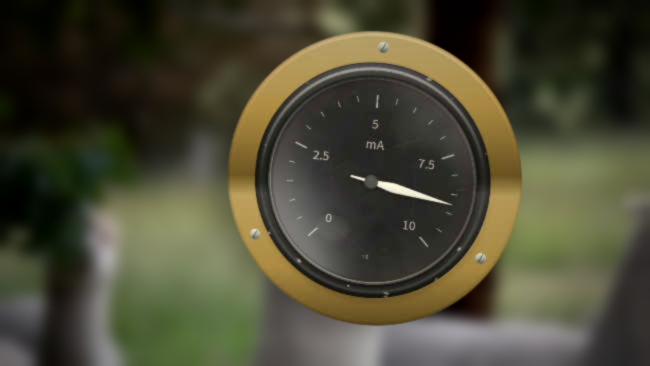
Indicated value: 8.75mA
